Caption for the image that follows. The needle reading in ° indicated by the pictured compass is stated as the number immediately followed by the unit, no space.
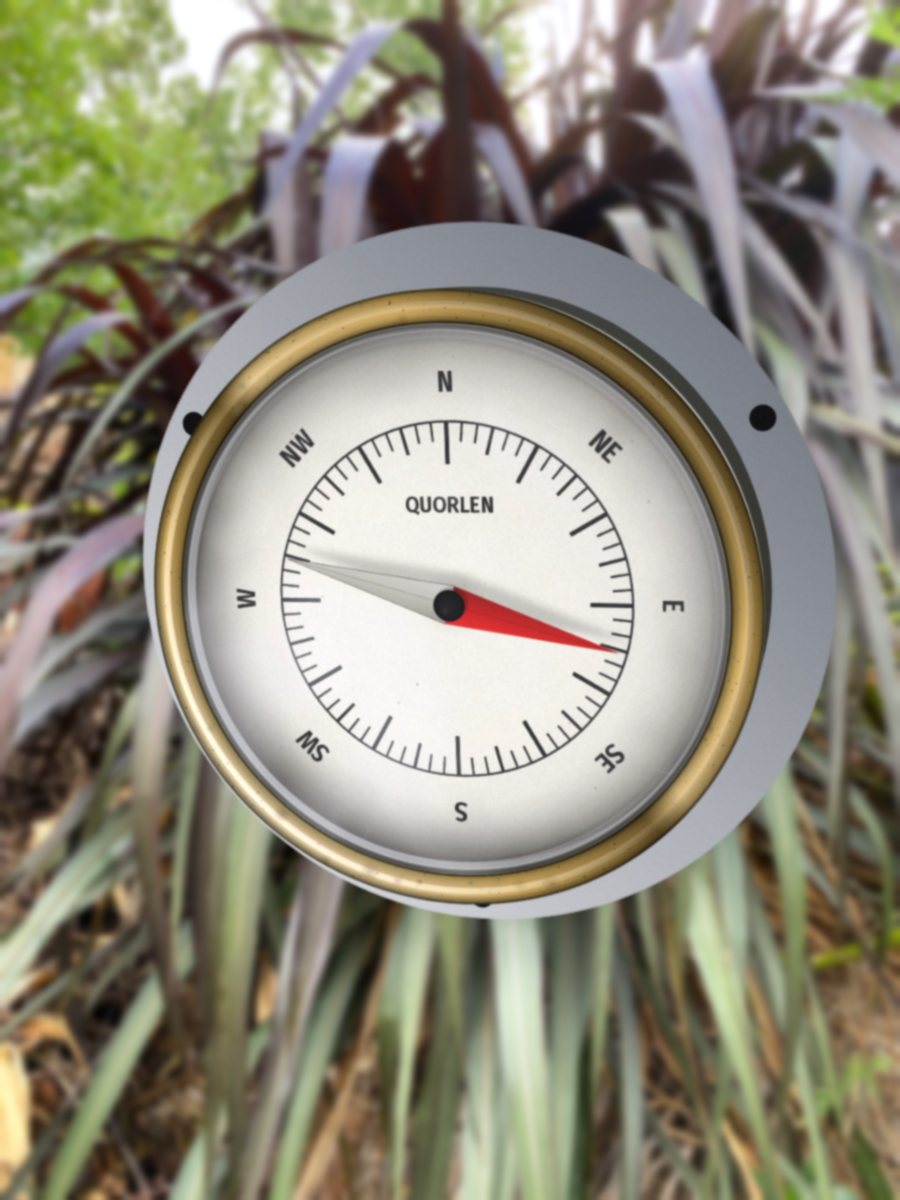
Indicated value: 105°
